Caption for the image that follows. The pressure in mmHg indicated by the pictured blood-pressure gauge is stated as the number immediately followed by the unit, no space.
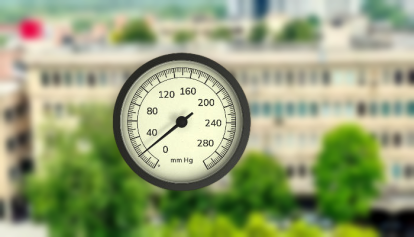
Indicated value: 20mmHg
